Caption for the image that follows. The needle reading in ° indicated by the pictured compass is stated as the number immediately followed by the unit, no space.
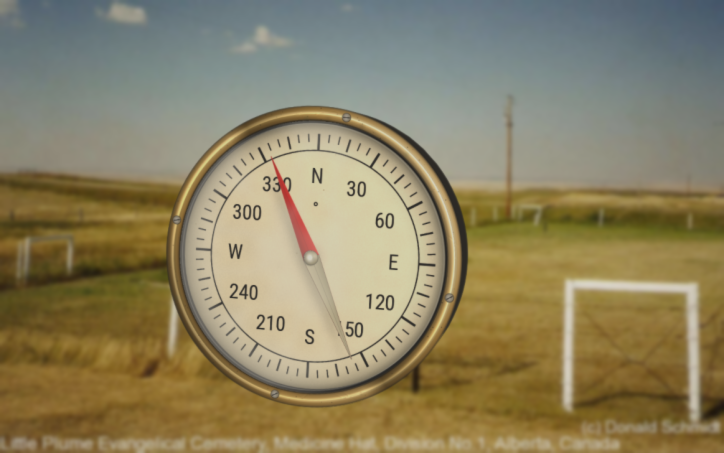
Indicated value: 335°
